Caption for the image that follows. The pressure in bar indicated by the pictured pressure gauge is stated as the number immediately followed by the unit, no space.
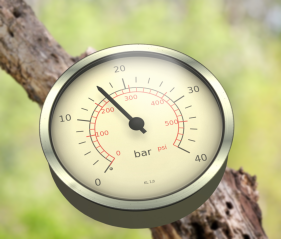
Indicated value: 16bar
